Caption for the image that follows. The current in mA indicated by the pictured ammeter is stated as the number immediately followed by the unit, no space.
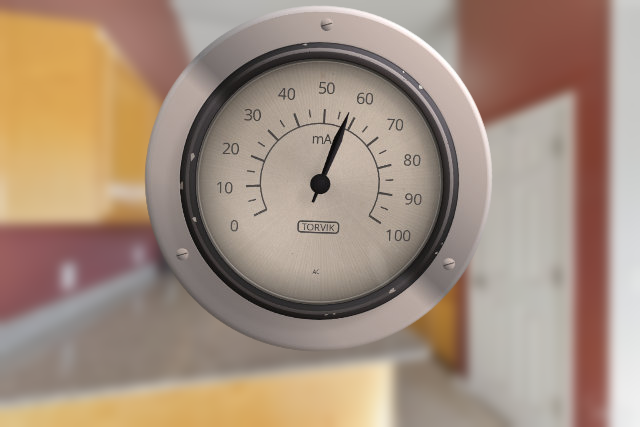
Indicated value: 57.5mA
